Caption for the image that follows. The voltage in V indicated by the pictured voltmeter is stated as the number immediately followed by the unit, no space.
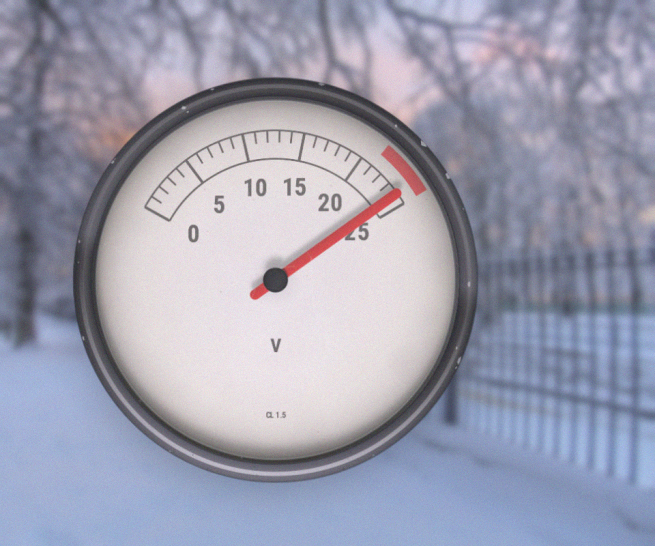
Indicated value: 24V
